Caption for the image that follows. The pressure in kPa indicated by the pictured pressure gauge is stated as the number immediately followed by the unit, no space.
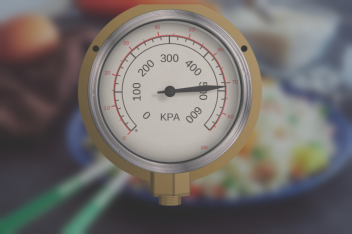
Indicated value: 490kPa
